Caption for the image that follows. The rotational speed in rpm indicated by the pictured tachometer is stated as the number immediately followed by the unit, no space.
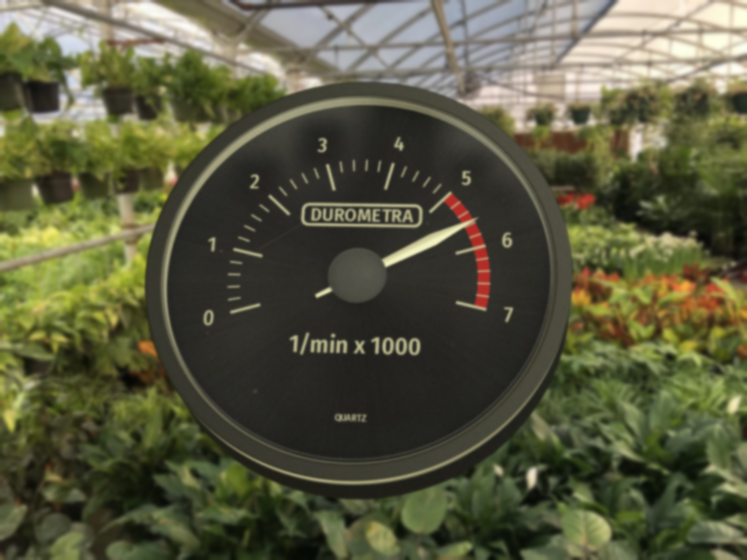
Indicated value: 5600rpm
